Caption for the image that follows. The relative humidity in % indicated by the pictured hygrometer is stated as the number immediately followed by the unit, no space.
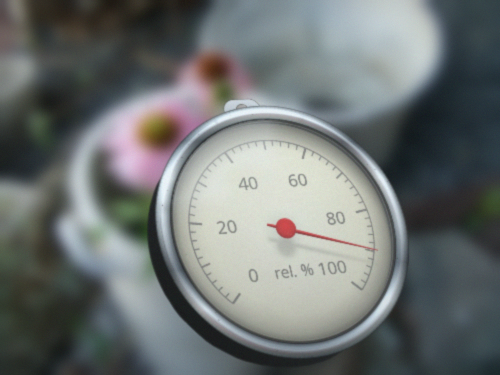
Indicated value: 90%
